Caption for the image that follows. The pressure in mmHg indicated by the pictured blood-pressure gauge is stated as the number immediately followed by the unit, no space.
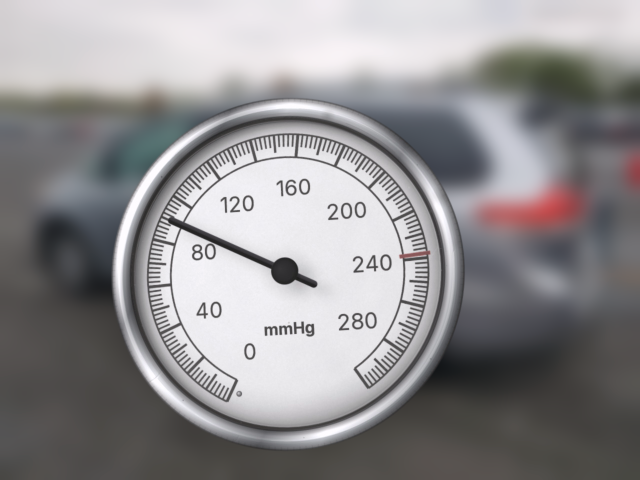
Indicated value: 90mmHg
